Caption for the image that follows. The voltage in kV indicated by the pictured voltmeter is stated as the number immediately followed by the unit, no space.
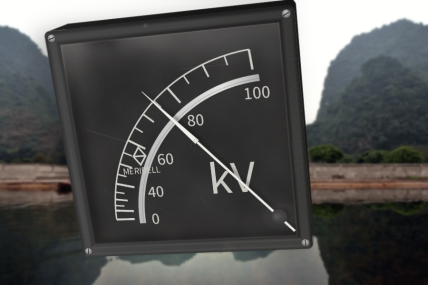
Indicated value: 75kV
